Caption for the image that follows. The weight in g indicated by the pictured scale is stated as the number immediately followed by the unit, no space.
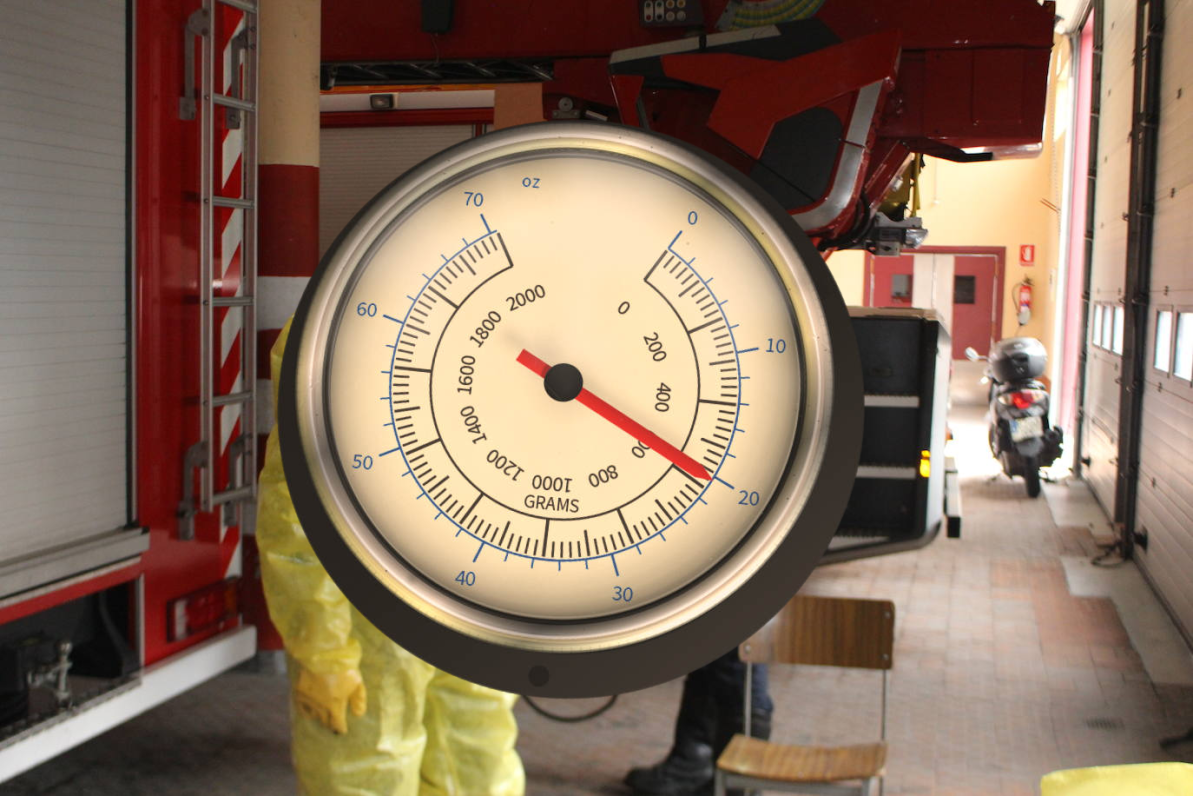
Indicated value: 580g
